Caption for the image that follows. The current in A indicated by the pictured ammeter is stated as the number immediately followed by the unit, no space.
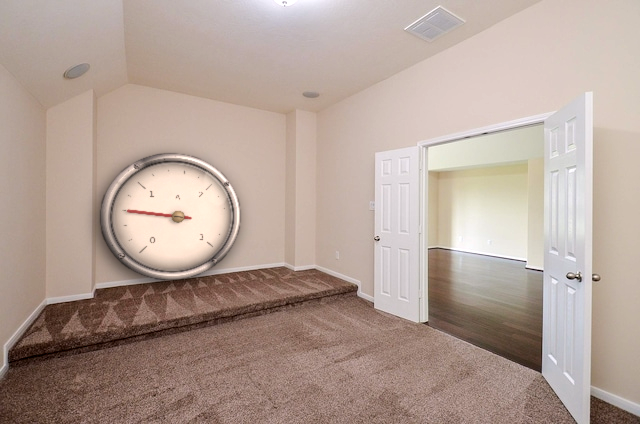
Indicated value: 0.6A
